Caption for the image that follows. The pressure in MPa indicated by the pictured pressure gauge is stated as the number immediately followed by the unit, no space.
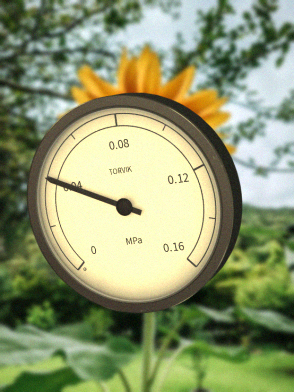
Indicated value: 0.04MPa
